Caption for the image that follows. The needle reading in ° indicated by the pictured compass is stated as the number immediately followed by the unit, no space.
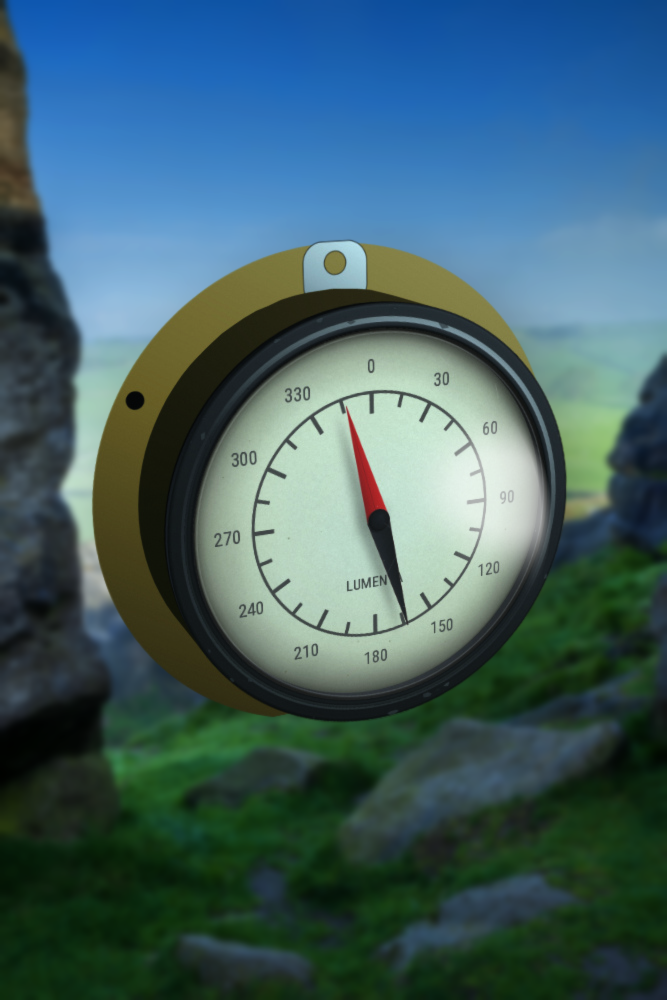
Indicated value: 345°
